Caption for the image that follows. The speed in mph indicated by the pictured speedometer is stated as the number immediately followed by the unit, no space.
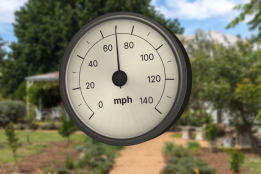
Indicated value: 70mph
